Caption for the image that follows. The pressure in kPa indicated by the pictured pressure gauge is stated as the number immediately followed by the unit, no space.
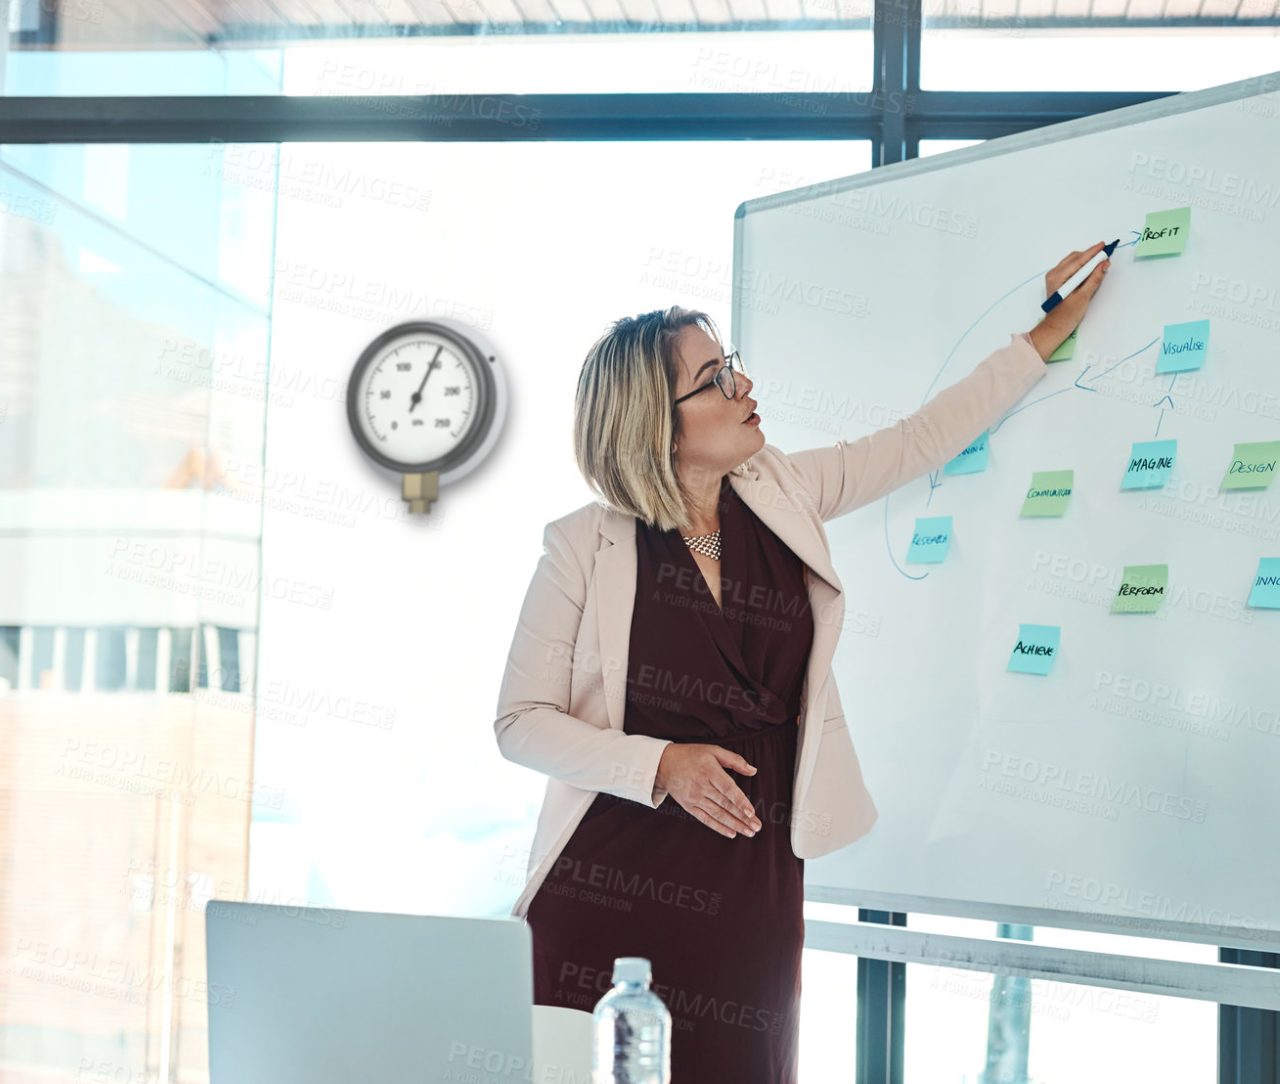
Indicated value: 150kPa
